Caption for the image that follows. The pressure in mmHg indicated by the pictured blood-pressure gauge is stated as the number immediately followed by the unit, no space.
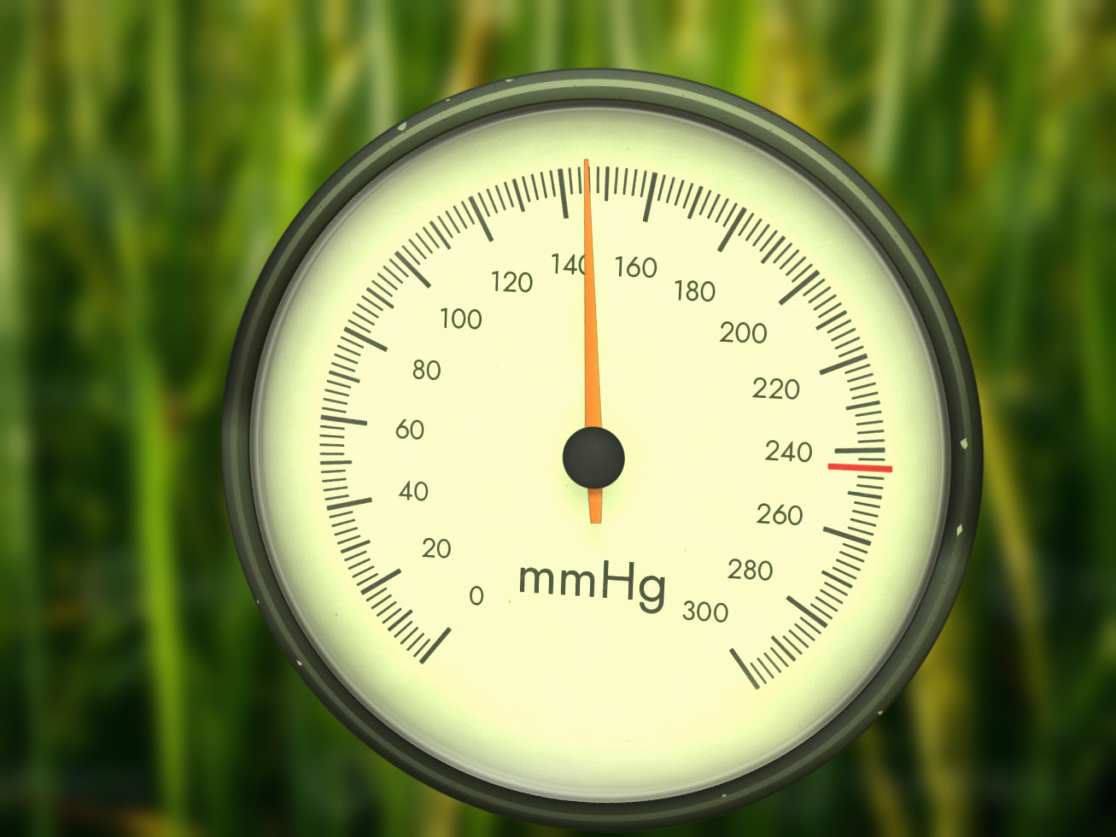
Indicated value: 146mmHg
